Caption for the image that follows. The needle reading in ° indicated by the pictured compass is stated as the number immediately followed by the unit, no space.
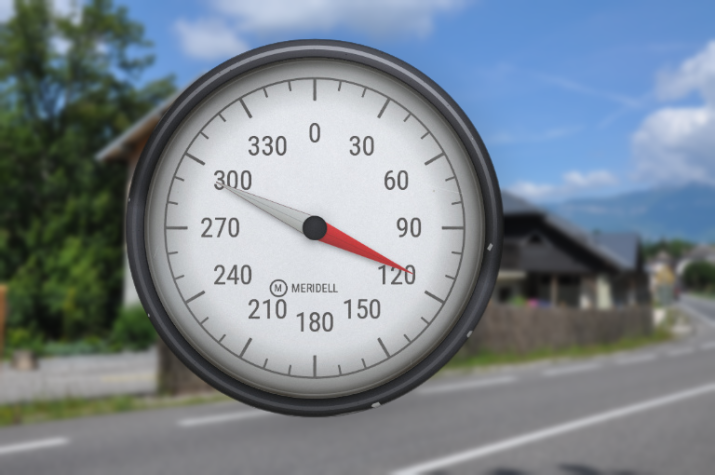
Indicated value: 115°
